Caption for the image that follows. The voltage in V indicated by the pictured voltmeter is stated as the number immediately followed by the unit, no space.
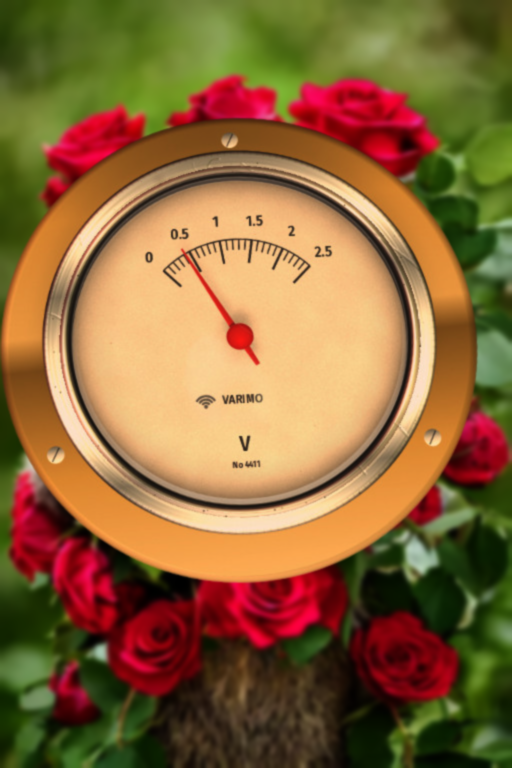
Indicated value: 0.4V
